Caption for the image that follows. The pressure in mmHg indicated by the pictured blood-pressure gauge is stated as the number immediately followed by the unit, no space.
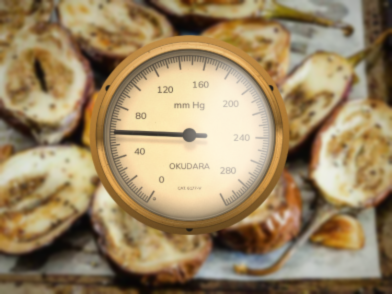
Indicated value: 60mmHg
